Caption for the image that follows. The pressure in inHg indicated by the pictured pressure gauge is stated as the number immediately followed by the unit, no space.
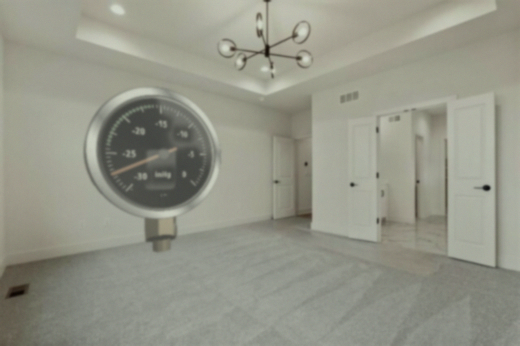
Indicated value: -27.5inHg
